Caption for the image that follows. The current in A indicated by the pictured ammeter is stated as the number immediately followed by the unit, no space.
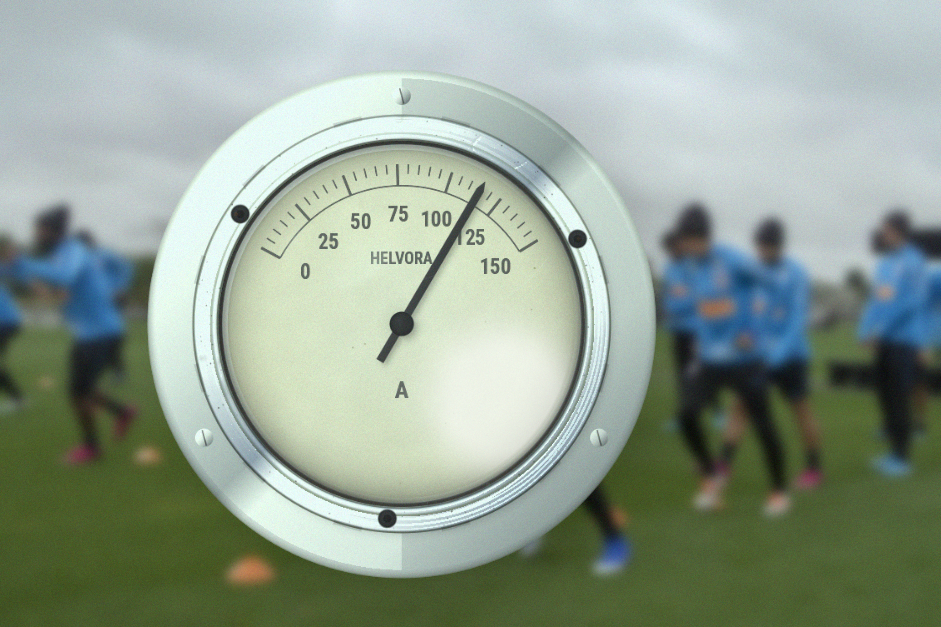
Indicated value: 115A
